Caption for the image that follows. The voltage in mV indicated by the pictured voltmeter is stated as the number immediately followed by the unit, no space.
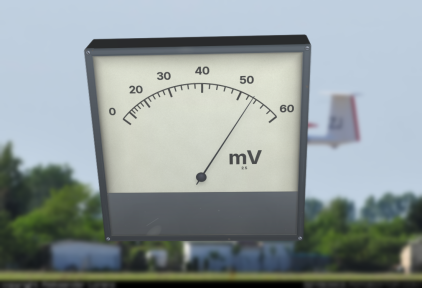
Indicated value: 53mV
